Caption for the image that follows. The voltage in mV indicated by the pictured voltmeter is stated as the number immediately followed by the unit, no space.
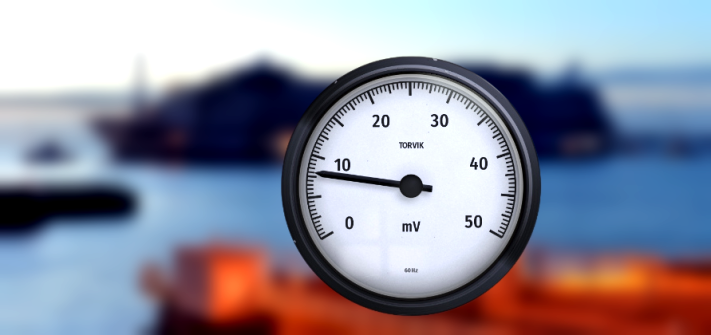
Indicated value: 8mV
